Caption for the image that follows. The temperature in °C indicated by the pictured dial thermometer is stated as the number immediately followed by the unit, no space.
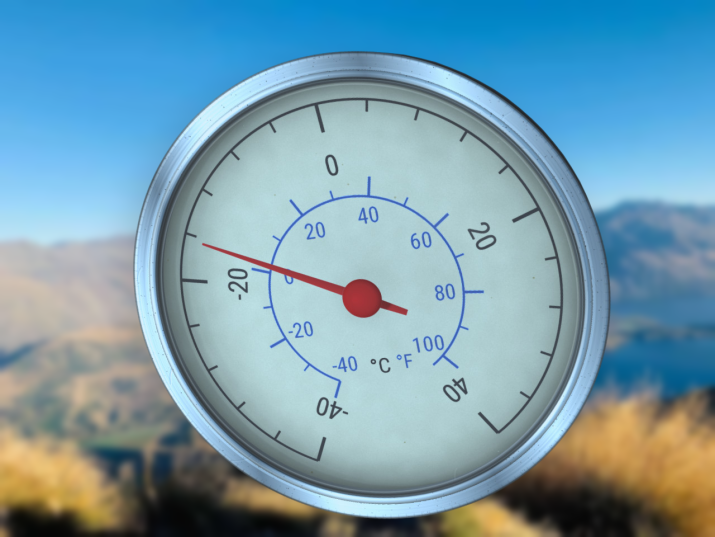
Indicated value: -16°C
